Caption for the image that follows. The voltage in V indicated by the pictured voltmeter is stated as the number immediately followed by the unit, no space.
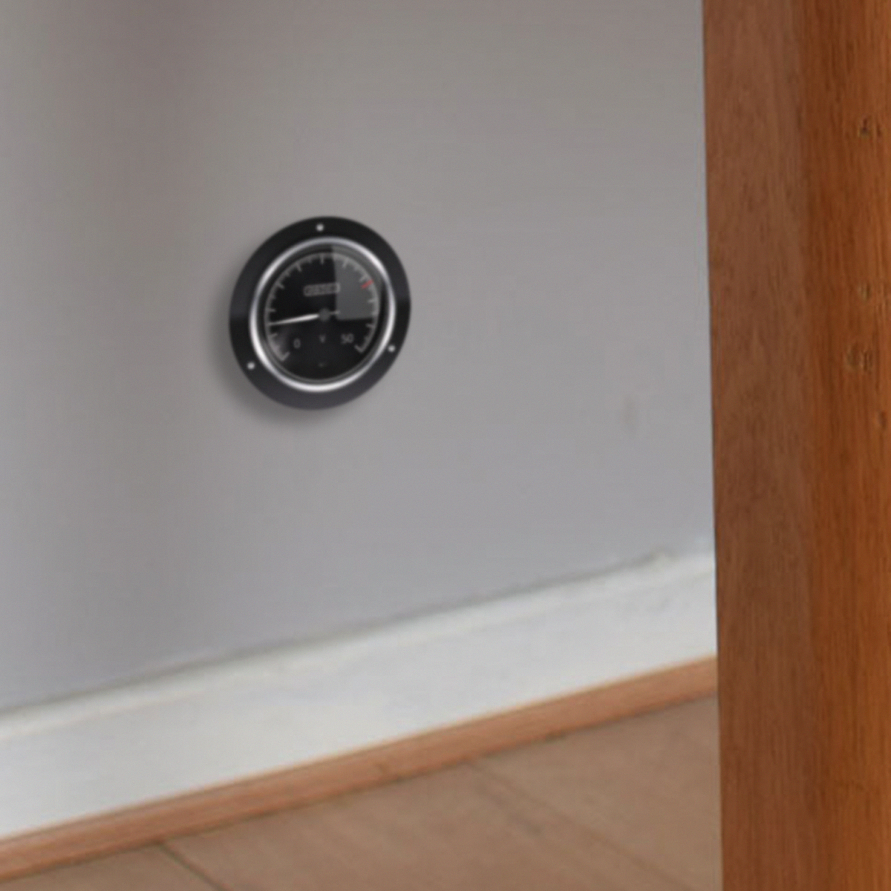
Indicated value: 7.5V
